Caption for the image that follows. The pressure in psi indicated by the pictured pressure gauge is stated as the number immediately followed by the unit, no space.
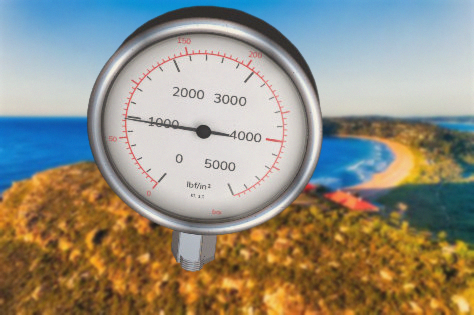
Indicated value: 1000psi
